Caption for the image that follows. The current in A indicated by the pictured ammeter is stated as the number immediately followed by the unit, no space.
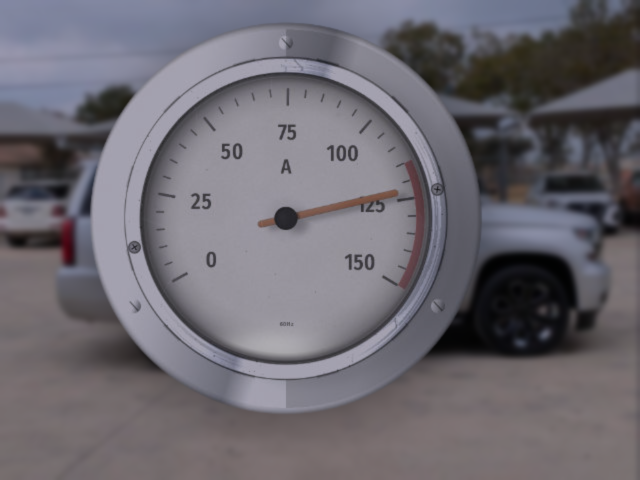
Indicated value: 122.5A
